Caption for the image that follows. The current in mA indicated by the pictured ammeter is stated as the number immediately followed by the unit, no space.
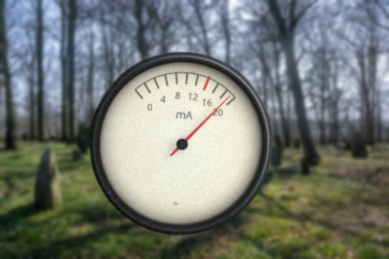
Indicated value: 19mA
